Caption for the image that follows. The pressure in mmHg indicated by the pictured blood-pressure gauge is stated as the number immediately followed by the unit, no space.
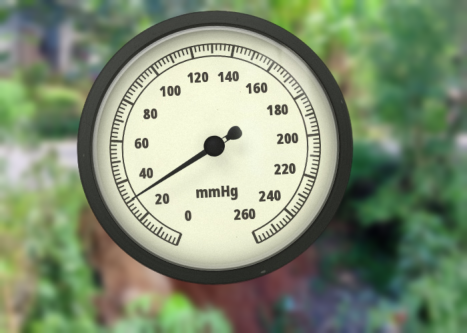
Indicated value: 30mmHg
